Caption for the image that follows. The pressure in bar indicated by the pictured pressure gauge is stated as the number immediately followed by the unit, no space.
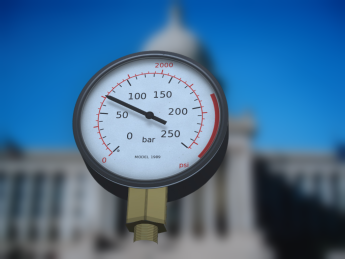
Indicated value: 70bar
